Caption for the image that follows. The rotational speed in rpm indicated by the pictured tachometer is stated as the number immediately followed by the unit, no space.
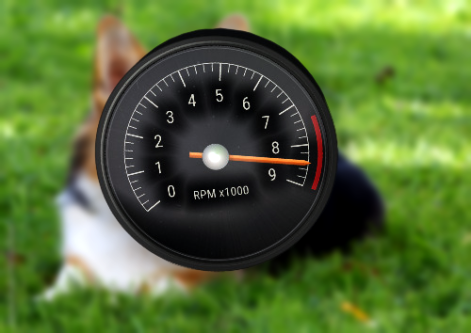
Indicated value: 8400rpm
